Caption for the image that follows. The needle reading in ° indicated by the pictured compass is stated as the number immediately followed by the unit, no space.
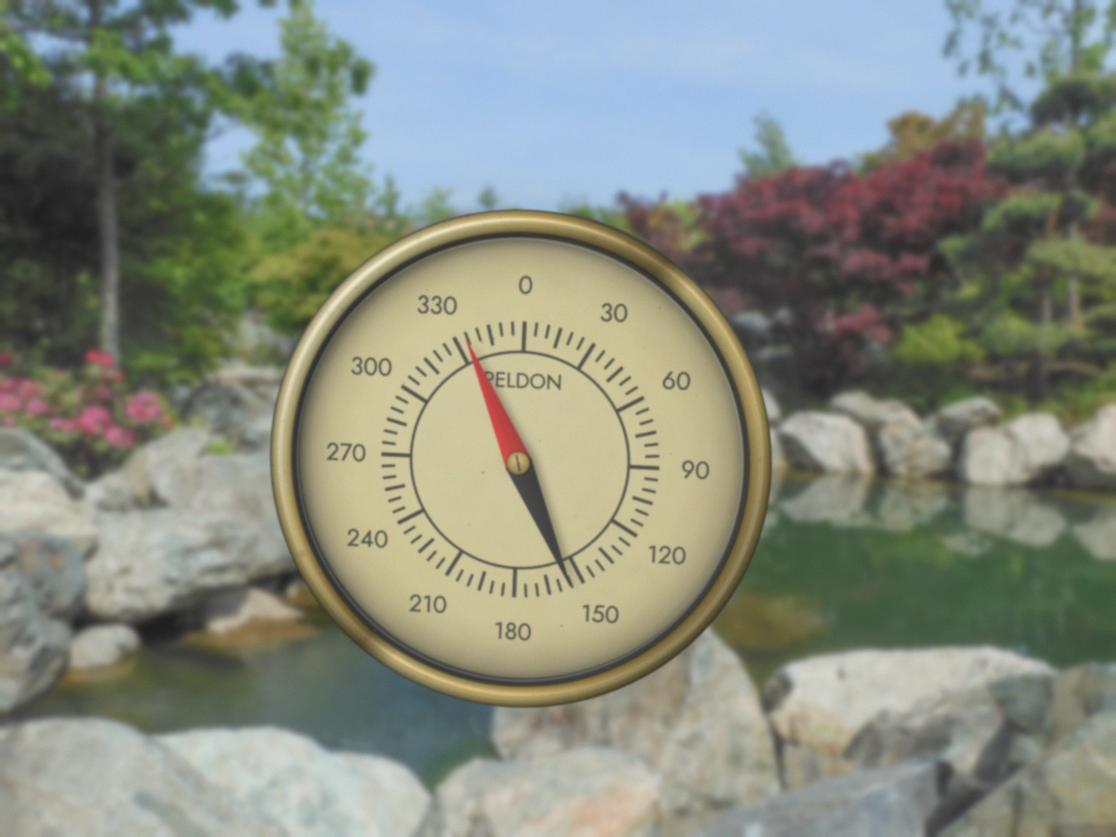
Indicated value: 335°
